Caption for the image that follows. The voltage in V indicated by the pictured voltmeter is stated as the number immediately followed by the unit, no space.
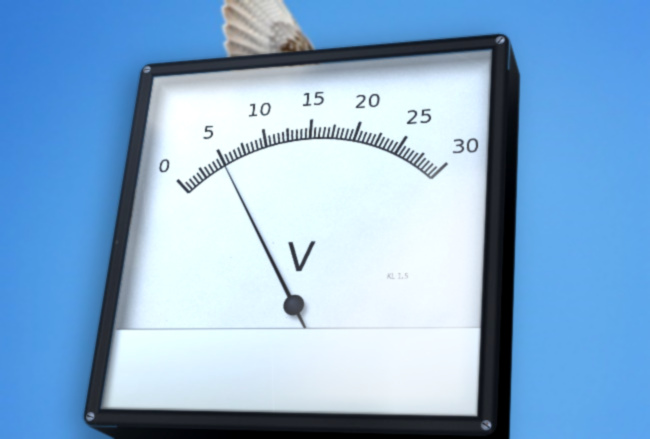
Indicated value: 5V
